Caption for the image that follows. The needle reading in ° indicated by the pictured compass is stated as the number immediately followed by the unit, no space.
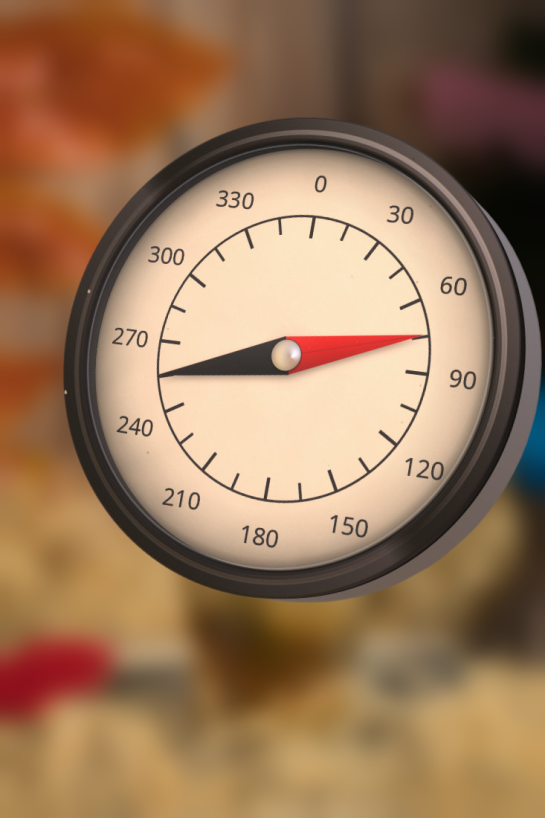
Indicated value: 75°
